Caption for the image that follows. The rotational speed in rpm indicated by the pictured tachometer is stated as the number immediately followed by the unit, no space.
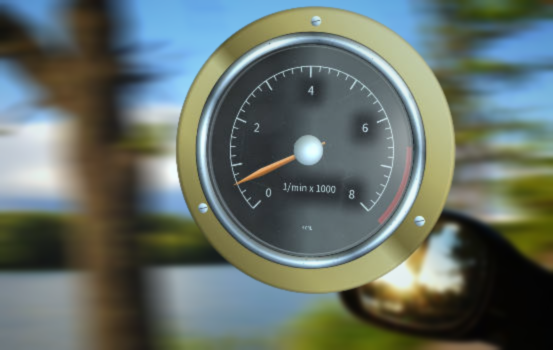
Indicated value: 600rpm
